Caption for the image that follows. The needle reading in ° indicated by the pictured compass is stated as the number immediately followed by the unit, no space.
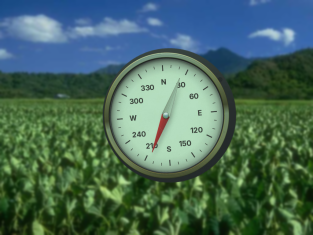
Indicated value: 205°
